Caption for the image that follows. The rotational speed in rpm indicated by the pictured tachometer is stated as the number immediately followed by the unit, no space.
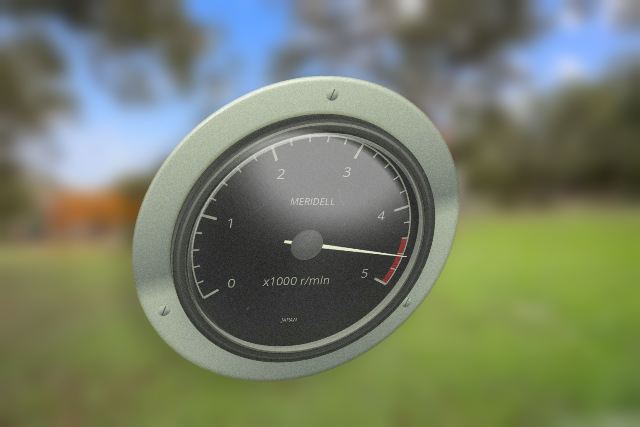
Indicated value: 4600rpm
